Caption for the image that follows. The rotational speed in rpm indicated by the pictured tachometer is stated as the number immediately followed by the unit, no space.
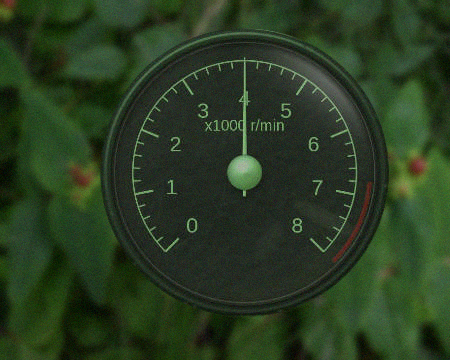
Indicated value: 4000rpm
